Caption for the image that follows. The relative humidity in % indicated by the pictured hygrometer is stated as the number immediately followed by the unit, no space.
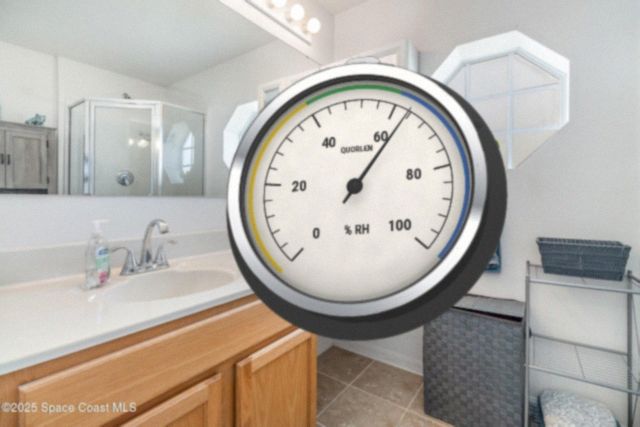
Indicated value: 64%
